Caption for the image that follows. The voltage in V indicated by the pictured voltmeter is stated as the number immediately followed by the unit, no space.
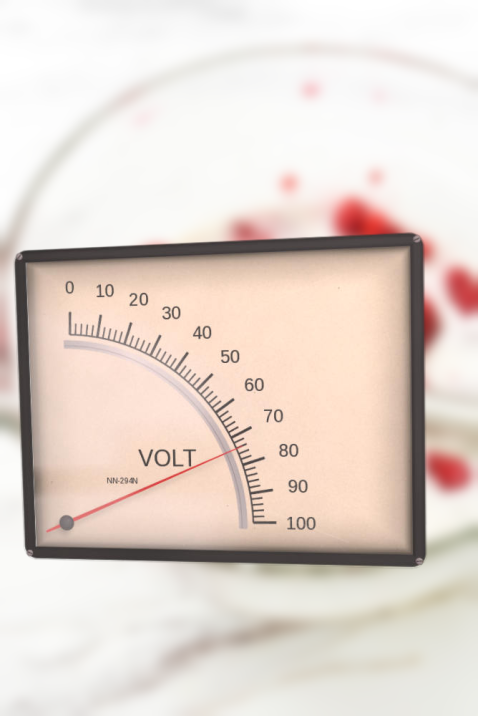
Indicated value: 74V
